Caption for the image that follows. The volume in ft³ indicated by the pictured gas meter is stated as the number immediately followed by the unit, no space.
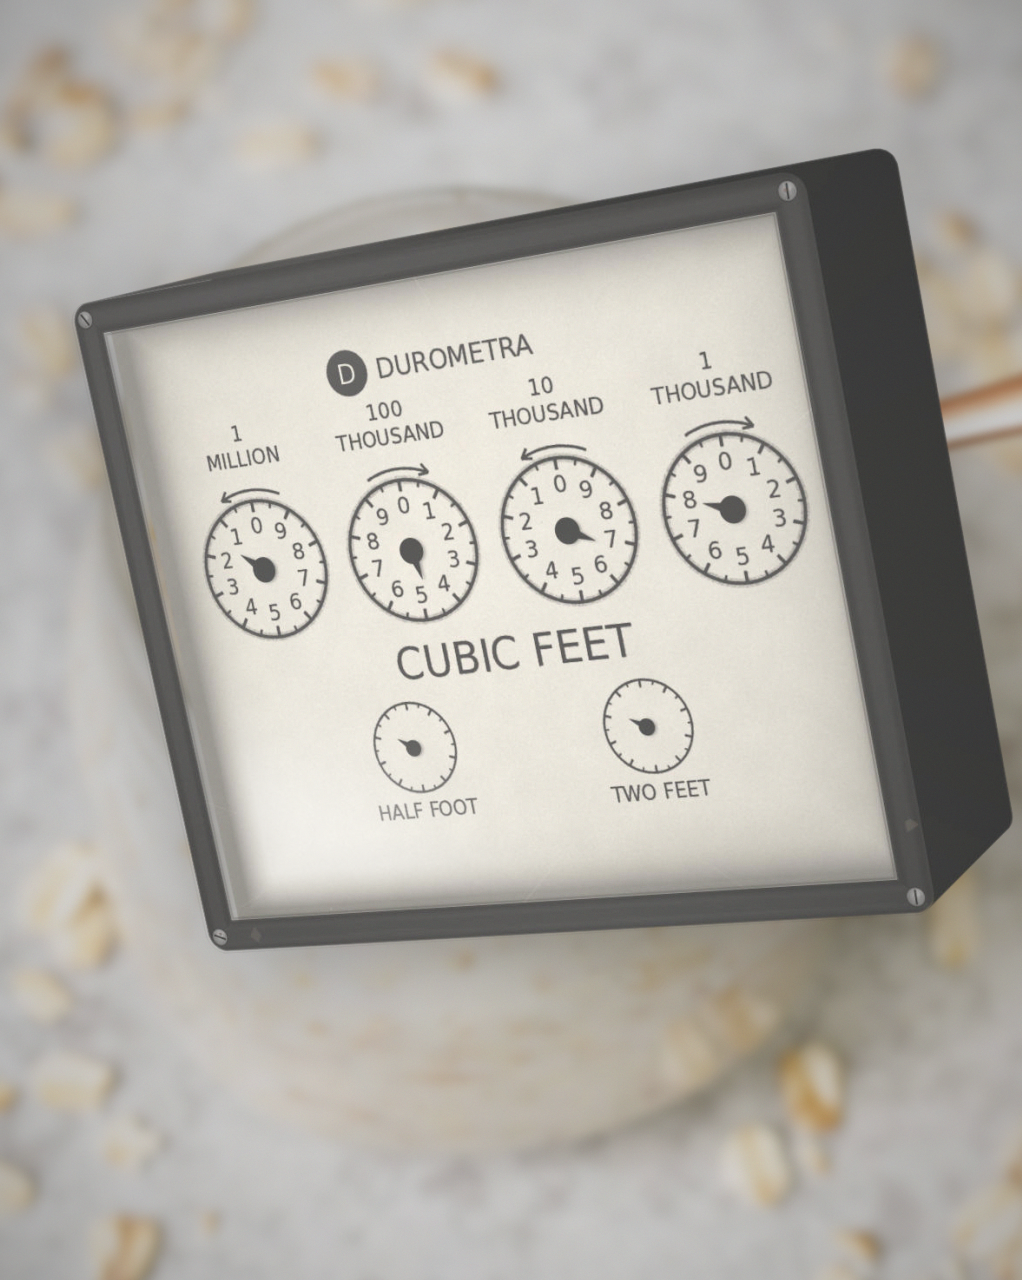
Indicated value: 146800ft³
